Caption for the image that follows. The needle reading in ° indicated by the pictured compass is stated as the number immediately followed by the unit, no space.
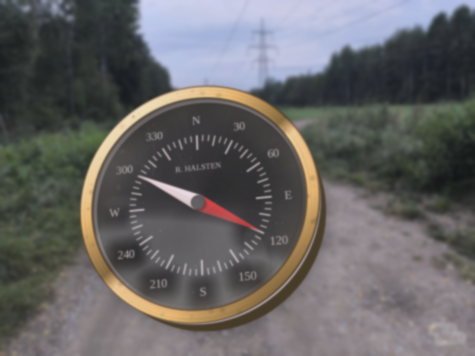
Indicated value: 120°
